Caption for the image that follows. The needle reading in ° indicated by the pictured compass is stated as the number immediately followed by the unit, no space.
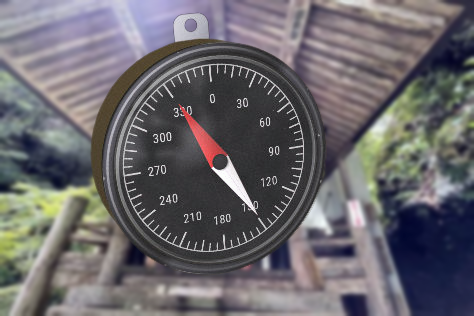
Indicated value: 330°
